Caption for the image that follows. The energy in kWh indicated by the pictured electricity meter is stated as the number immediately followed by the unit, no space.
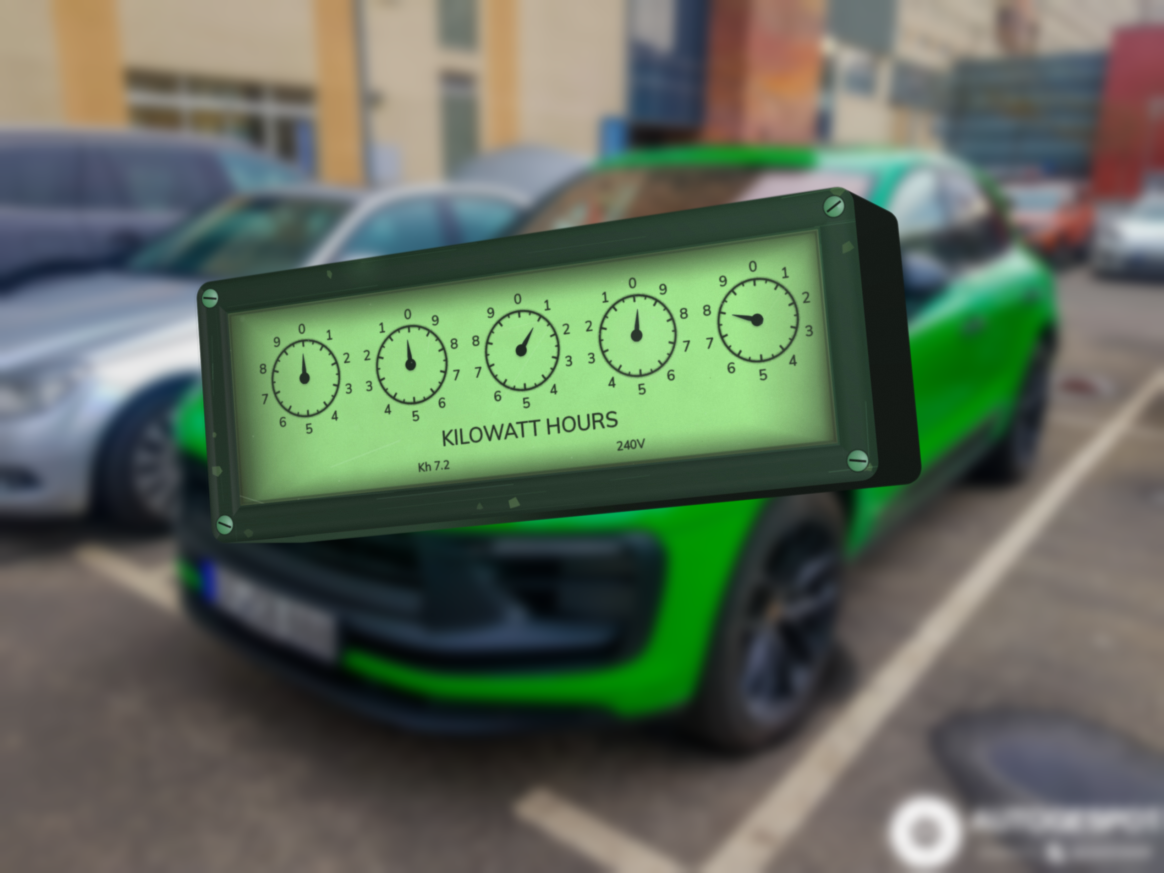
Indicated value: 98kWh
